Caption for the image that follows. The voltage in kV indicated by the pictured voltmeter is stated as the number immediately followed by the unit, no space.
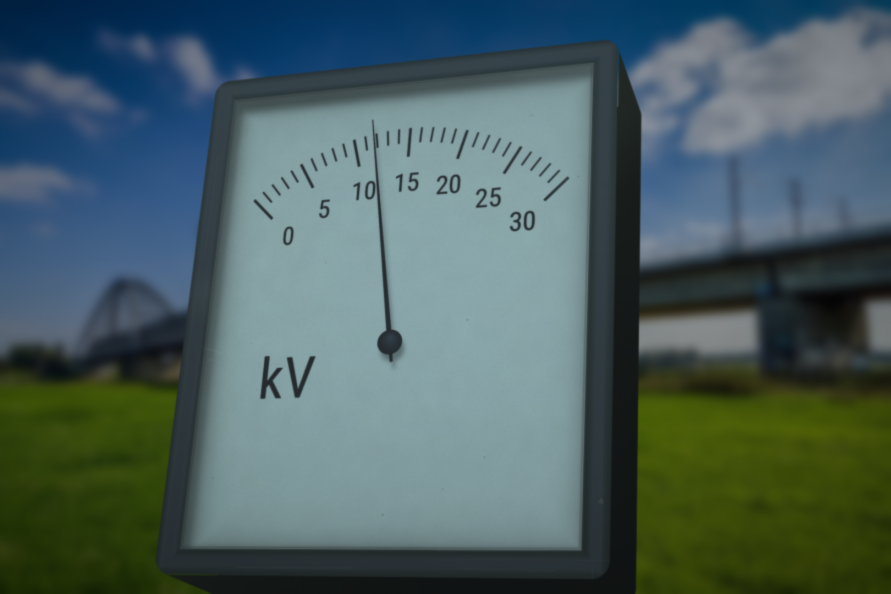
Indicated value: 12kV
